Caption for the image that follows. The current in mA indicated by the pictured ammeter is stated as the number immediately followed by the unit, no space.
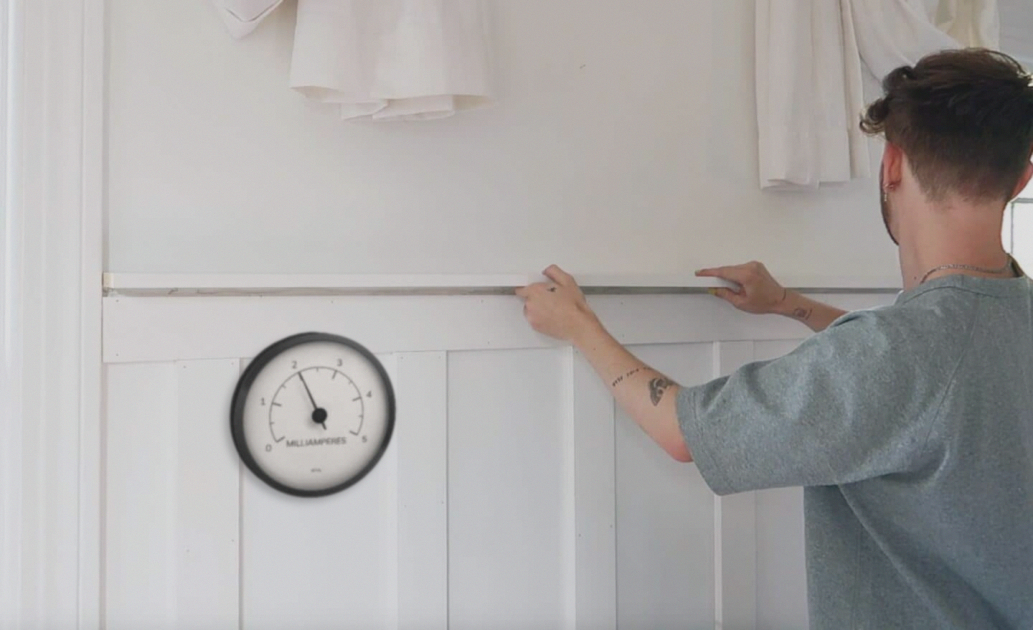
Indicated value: 2mA
